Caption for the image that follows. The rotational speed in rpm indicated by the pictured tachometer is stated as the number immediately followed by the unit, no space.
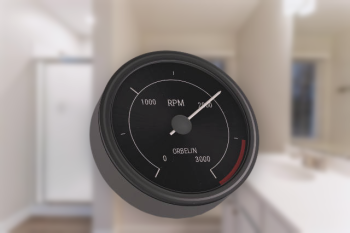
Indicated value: 2000rpm
